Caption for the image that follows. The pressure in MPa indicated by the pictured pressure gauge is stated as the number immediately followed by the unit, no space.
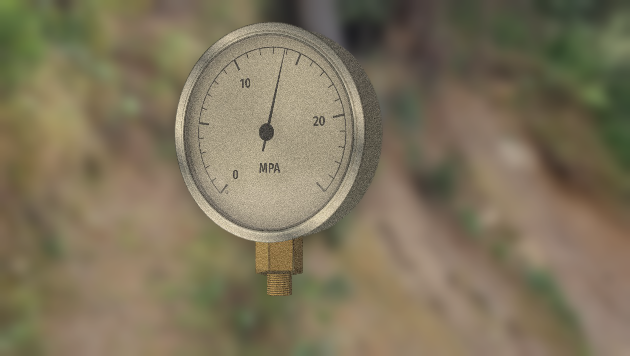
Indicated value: 14MPa
